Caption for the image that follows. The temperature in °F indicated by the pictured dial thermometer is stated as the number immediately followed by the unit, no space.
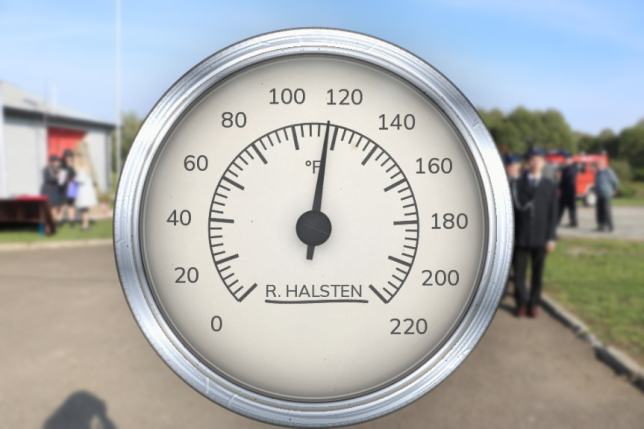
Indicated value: 116°F
